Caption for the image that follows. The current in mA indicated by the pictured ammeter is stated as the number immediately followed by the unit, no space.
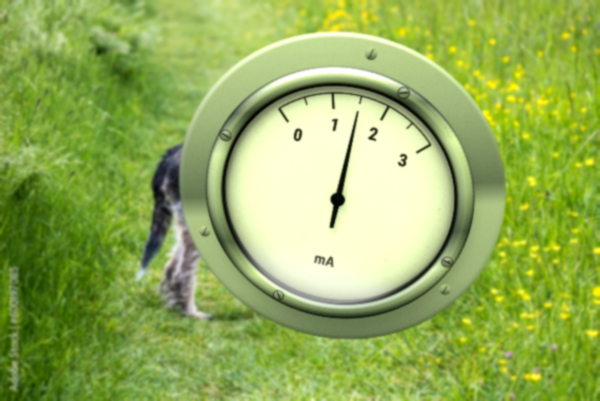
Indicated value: 1.5mA
